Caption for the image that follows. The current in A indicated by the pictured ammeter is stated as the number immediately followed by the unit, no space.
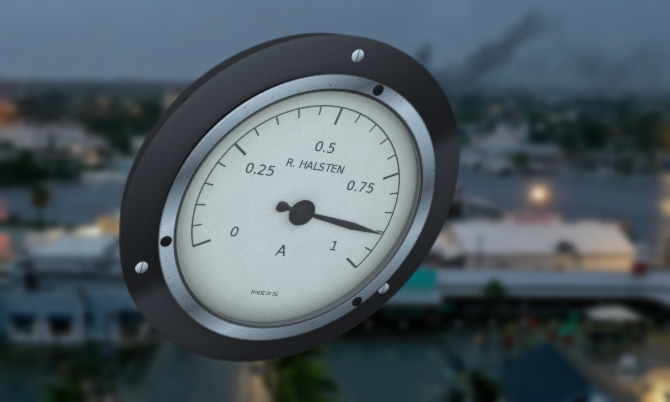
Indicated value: 0.9A
